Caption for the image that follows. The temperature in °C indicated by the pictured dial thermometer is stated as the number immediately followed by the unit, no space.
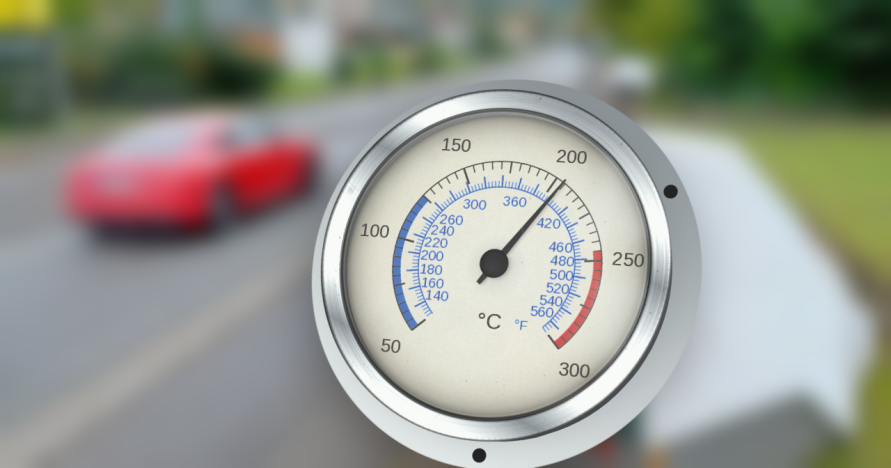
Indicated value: 205°C
